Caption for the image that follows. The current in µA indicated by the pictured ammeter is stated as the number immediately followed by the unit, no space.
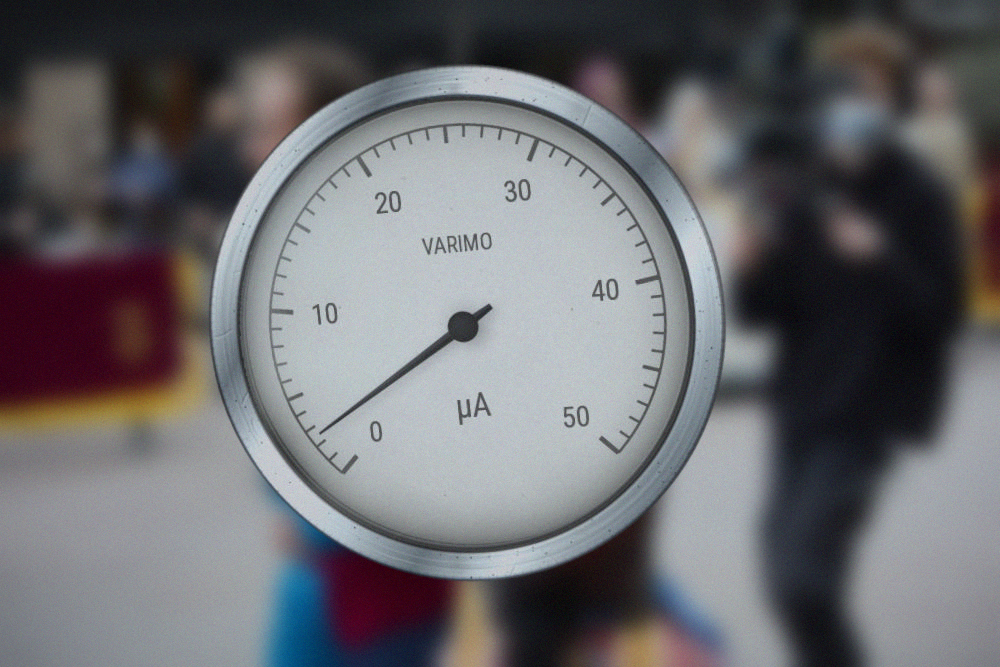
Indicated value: 2.5µA
